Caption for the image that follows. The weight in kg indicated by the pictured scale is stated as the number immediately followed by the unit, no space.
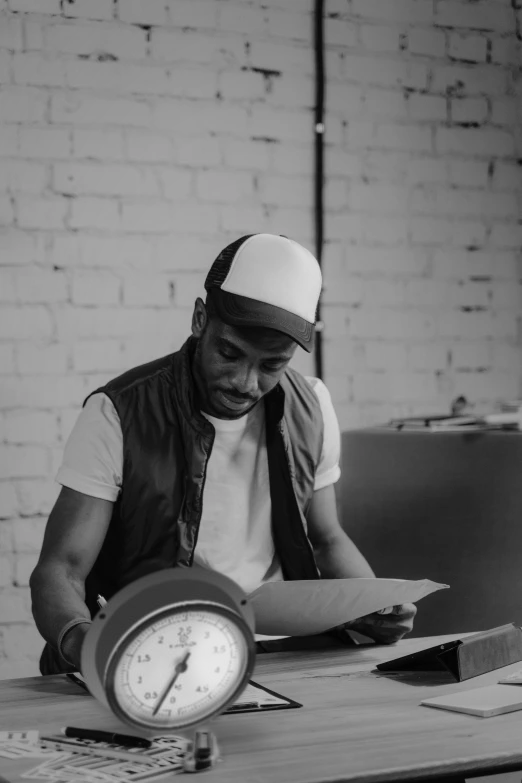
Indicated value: 0.25kg
